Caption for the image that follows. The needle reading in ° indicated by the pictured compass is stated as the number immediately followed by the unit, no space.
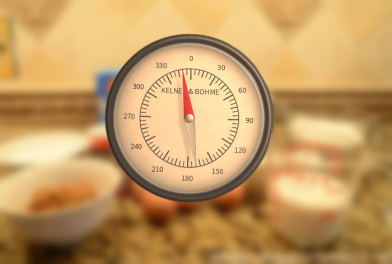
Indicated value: 350°
